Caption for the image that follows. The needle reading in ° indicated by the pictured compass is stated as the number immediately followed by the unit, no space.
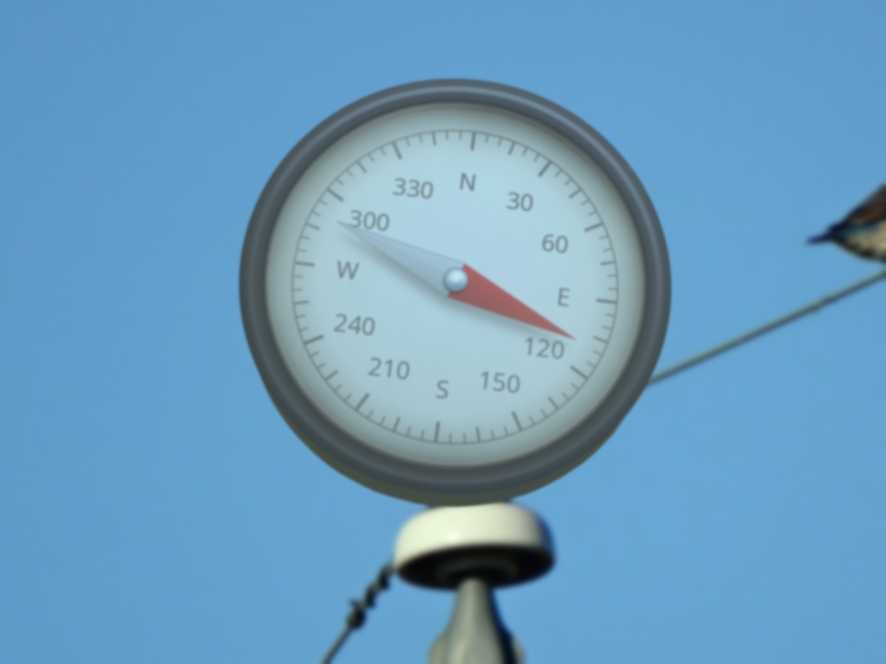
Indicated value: 110°
